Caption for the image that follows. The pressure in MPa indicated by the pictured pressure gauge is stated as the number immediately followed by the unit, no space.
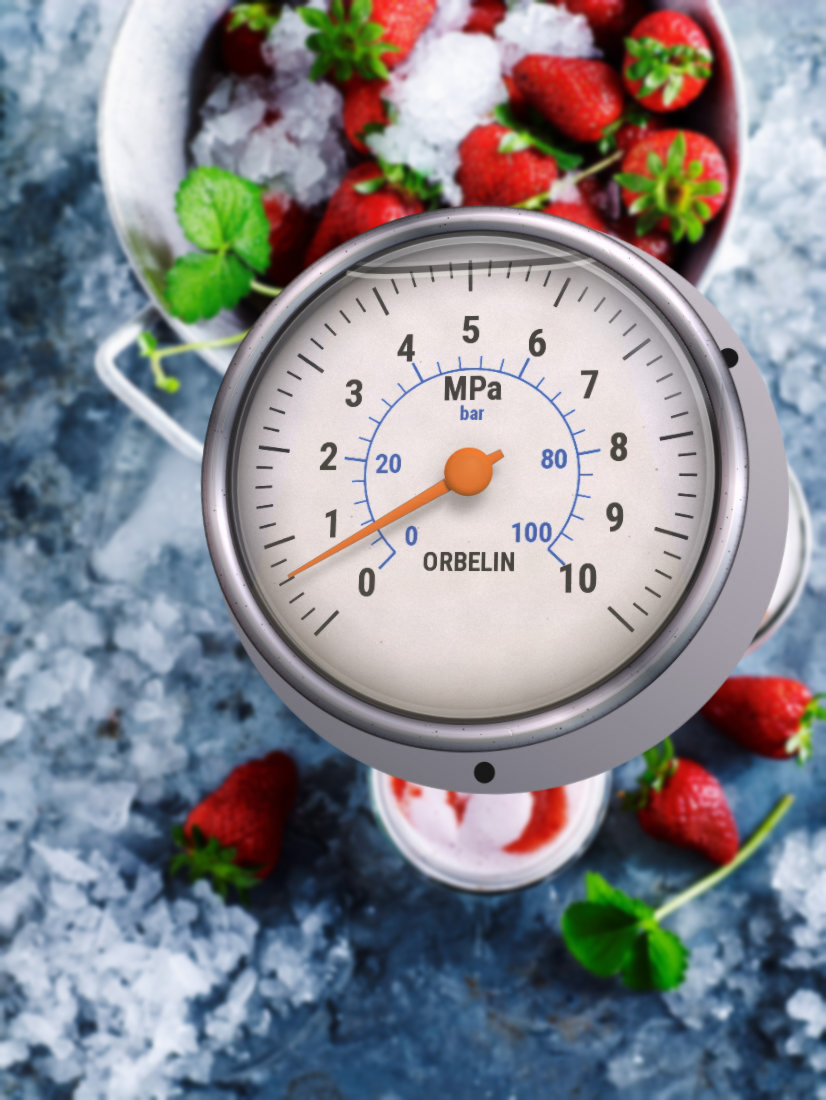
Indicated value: 0.6MPa
